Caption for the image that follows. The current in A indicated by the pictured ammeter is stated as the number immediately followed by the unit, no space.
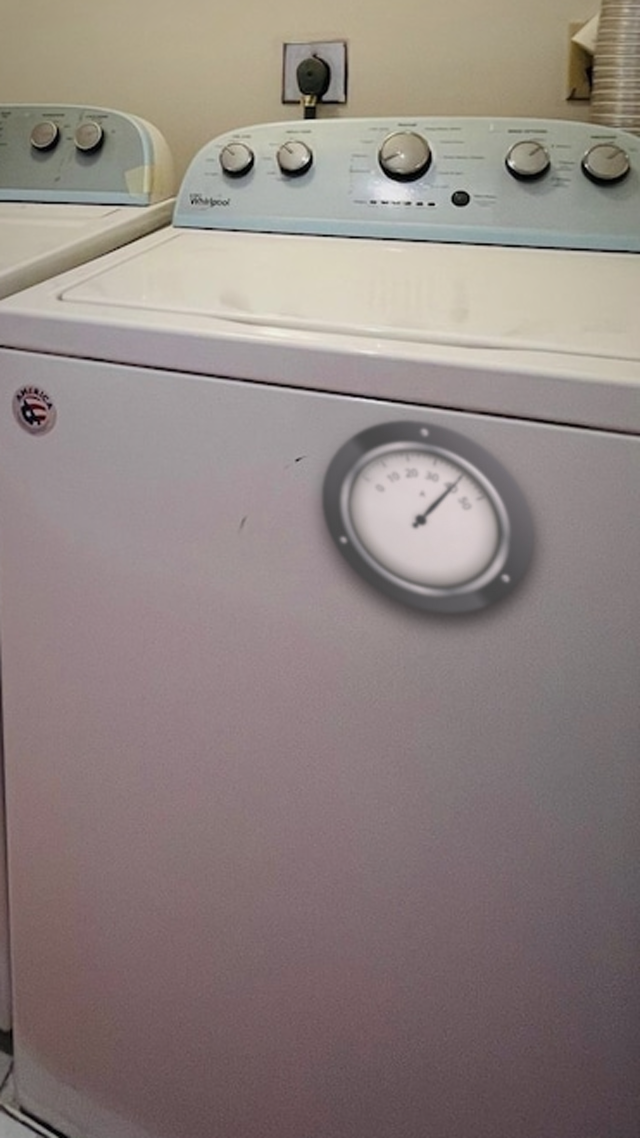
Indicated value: 40A
